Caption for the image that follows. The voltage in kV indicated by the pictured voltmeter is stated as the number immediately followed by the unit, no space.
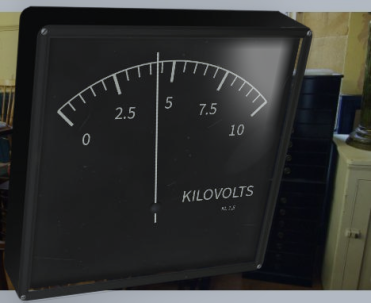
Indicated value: 4.25kV
